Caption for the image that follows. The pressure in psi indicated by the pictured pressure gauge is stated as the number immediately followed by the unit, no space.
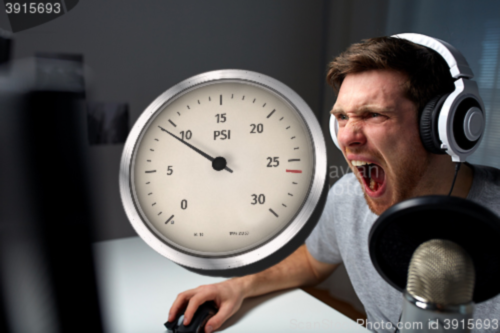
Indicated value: 9psi
